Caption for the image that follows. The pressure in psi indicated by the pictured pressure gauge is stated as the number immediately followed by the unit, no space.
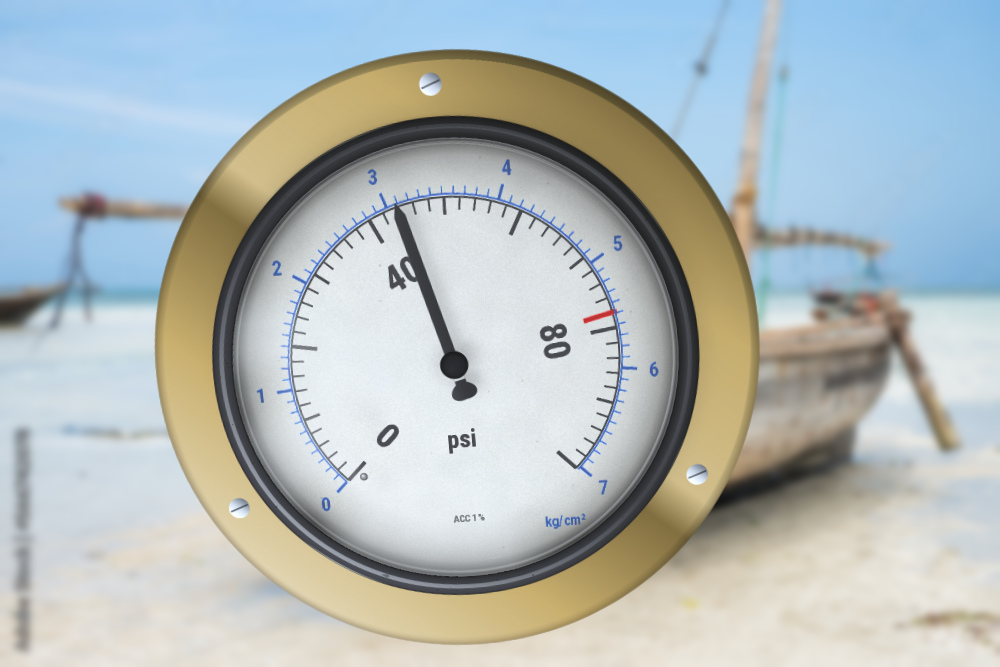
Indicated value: 44psi
